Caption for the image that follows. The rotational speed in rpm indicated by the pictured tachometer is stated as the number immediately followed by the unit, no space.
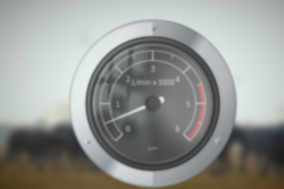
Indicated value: 500rpm
